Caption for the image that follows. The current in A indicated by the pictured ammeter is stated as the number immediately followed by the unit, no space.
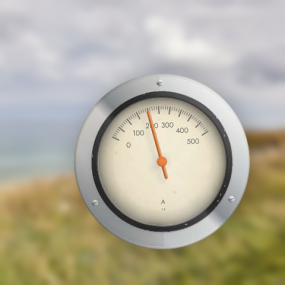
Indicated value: 200A
